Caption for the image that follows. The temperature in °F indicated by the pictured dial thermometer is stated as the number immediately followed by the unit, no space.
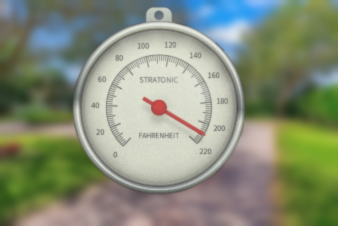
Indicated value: 210°F
